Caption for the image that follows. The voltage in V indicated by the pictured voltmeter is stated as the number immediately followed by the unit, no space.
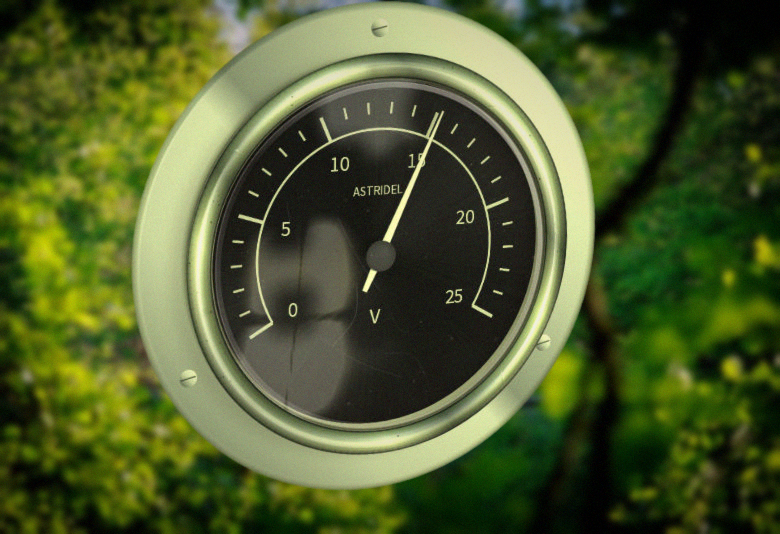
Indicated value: 15V
